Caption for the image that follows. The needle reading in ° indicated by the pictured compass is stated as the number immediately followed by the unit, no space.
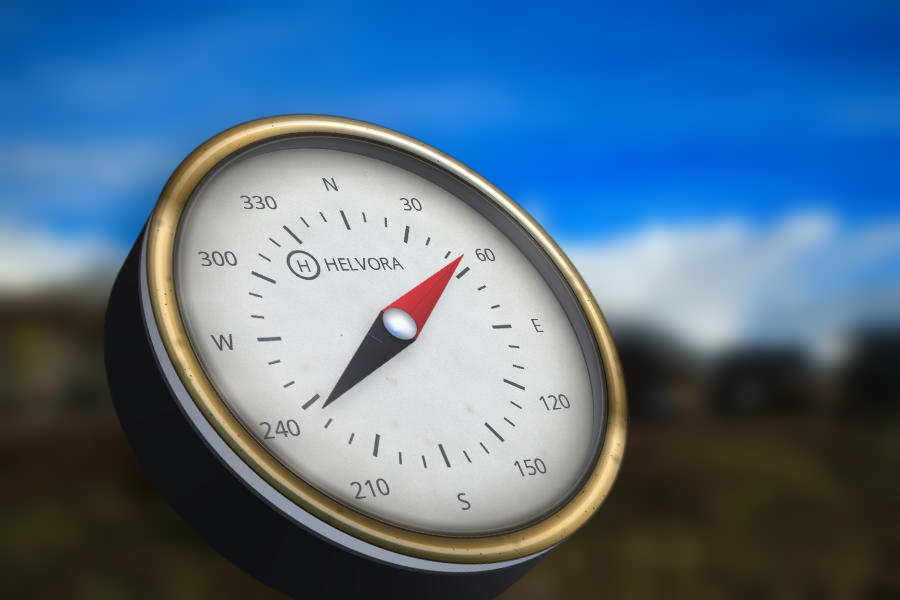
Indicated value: 55°
